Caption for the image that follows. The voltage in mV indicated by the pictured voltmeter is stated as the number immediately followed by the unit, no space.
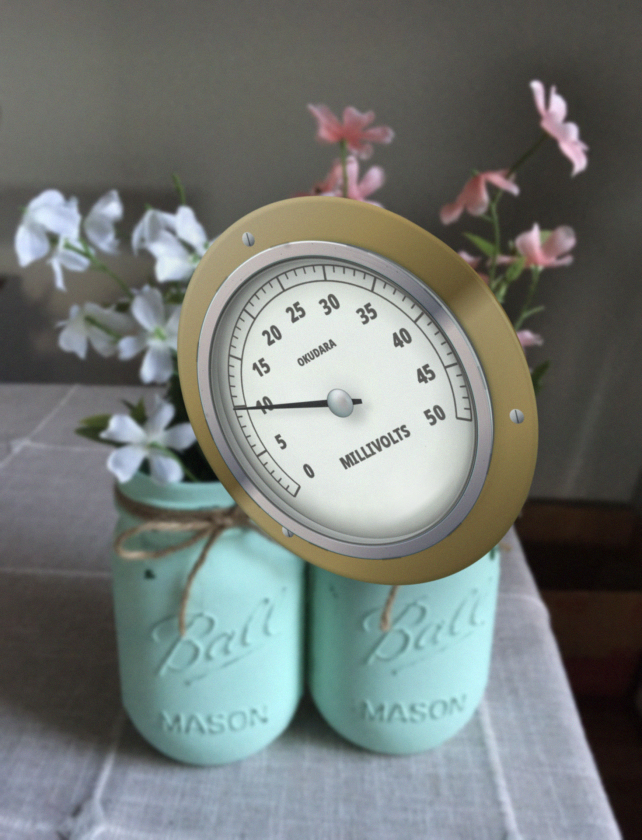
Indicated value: 10mV
